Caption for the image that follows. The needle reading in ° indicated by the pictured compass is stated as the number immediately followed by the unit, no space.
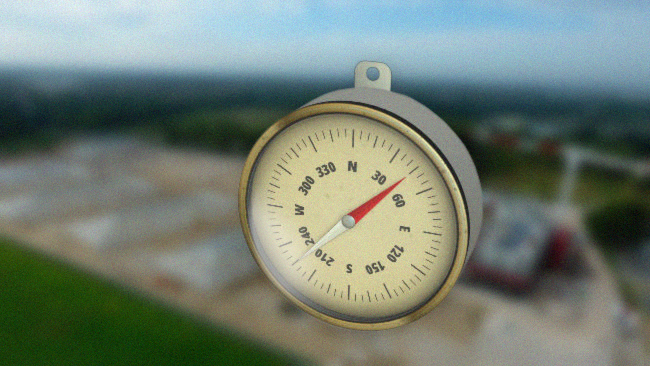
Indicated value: 45°
